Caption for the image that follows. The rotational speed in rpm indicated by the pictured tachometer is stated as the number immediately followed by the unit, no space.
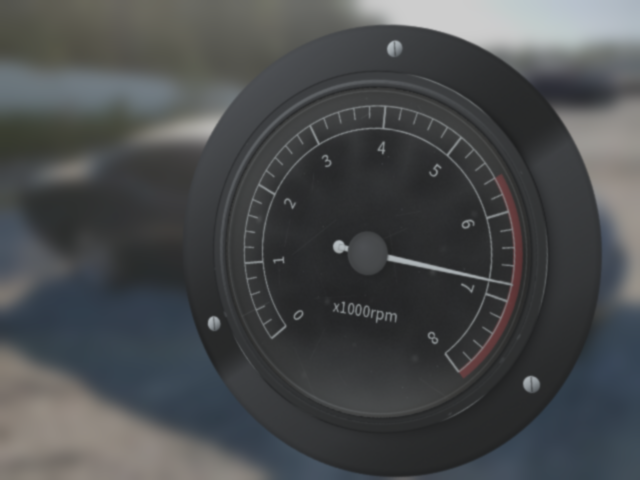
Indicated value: 6800rpm
